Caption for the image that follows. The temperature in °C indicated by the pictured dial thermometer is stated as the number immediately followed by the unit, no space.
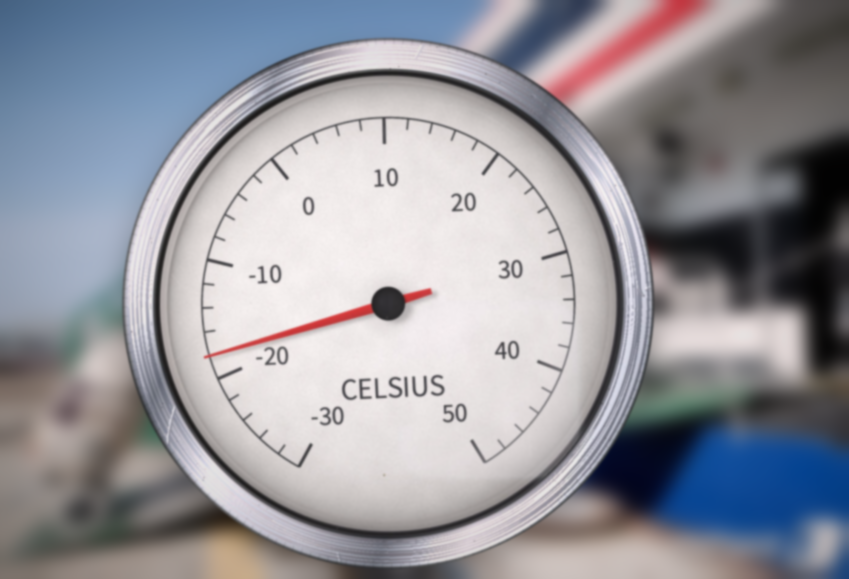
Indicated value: -18°C
